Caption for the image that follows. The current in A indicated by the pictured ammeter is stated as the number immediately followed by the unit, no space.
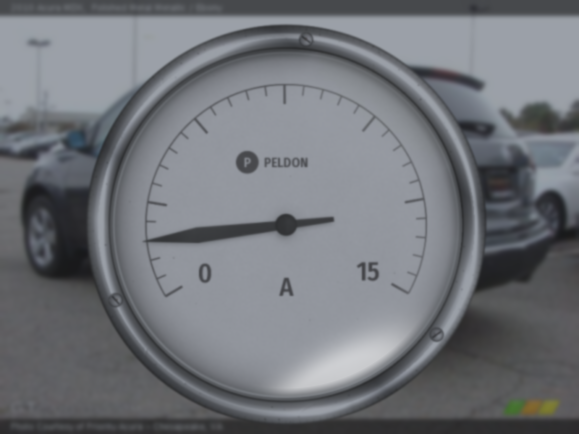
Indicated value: 1.5A
